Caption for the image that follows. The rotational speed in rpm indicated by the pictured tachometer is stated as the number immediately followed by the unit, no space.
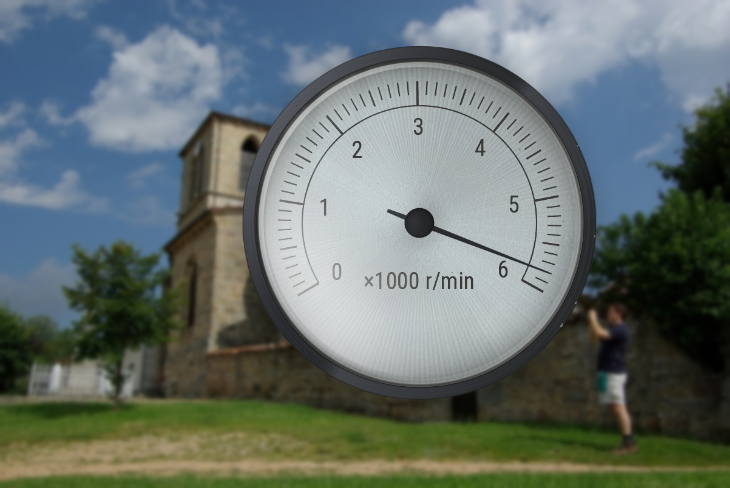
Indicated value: 5800rpm
